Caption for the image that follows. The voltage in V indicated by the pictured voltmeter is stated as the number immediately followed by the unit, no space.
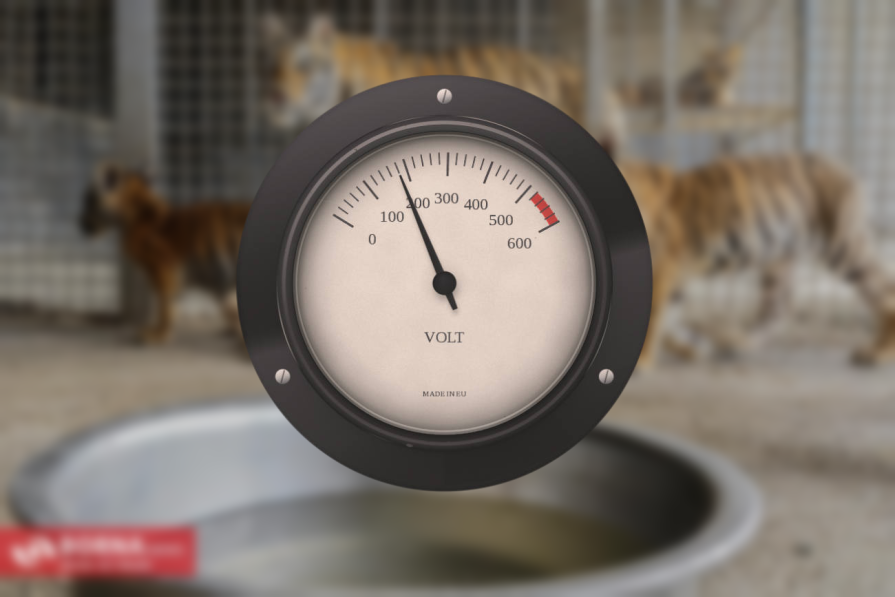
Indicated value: 180V
